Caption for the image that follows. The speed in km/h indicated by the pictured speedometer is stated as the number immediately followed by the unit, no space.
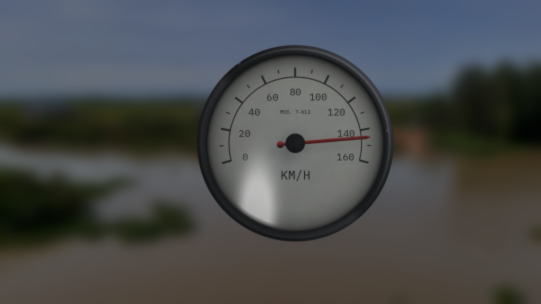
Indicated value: 145km/h
